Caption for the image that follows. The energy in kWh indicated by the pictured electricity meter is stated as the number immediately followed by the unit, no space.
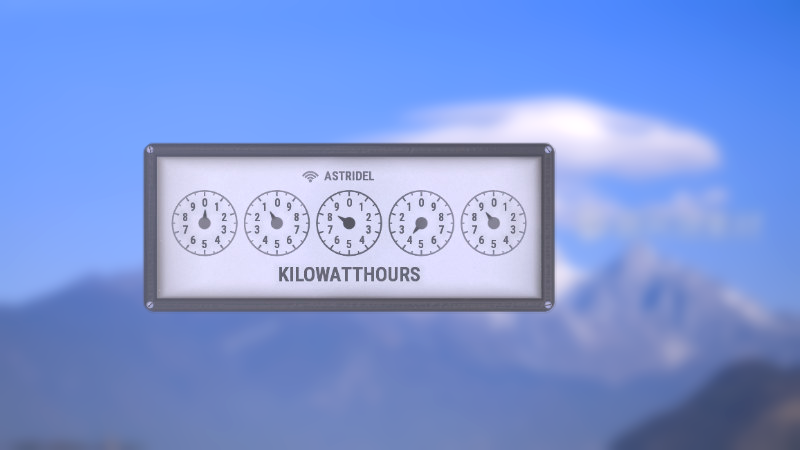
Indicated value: 839kWh
